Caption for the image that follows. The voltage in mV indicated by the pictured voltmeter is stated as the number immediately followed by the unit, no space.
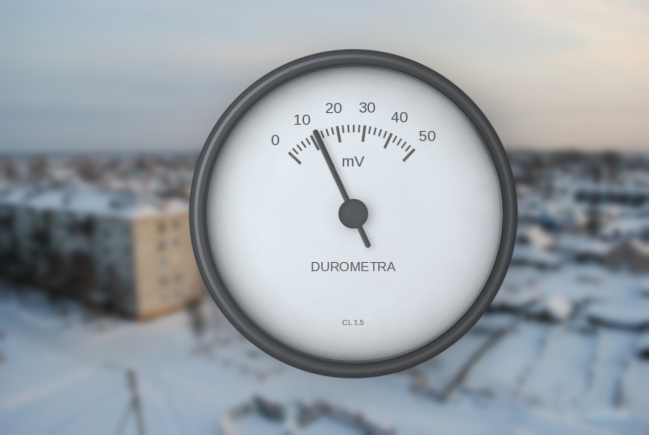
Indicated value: 12mV
